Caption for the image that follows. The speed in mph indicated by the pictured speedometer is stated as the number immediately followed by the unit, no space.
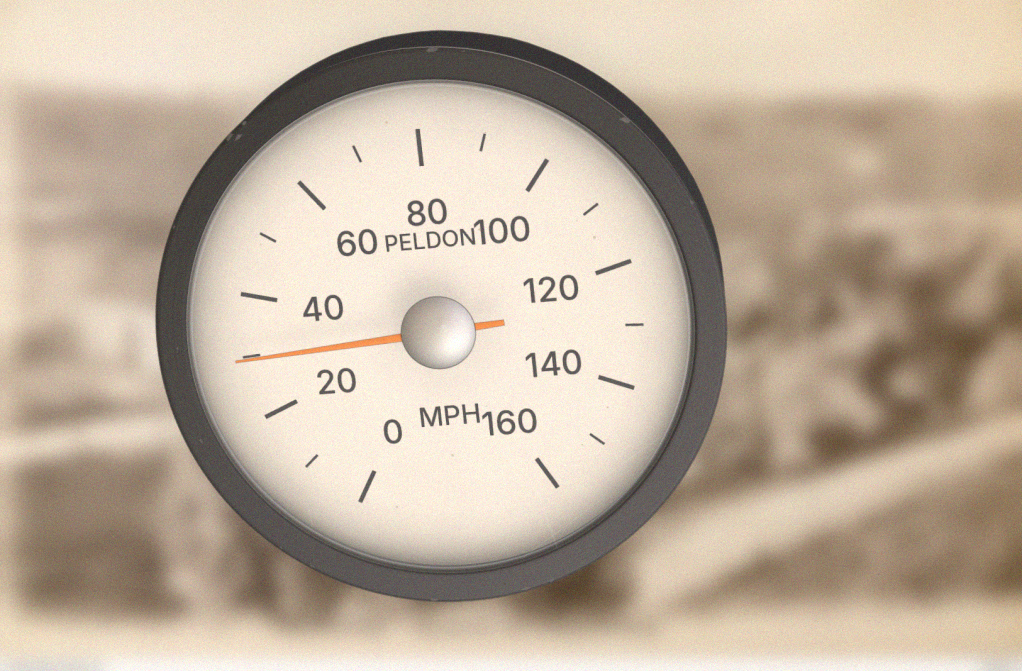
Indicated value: 30mph
